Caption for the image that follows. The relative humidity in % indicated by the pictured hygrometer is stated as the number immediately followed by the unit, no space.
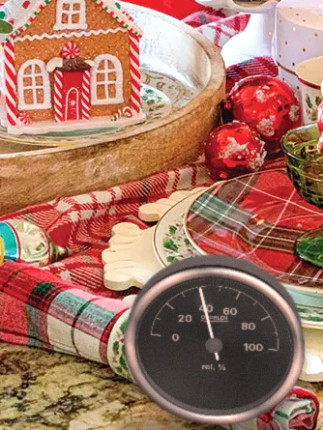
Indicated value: 40%
